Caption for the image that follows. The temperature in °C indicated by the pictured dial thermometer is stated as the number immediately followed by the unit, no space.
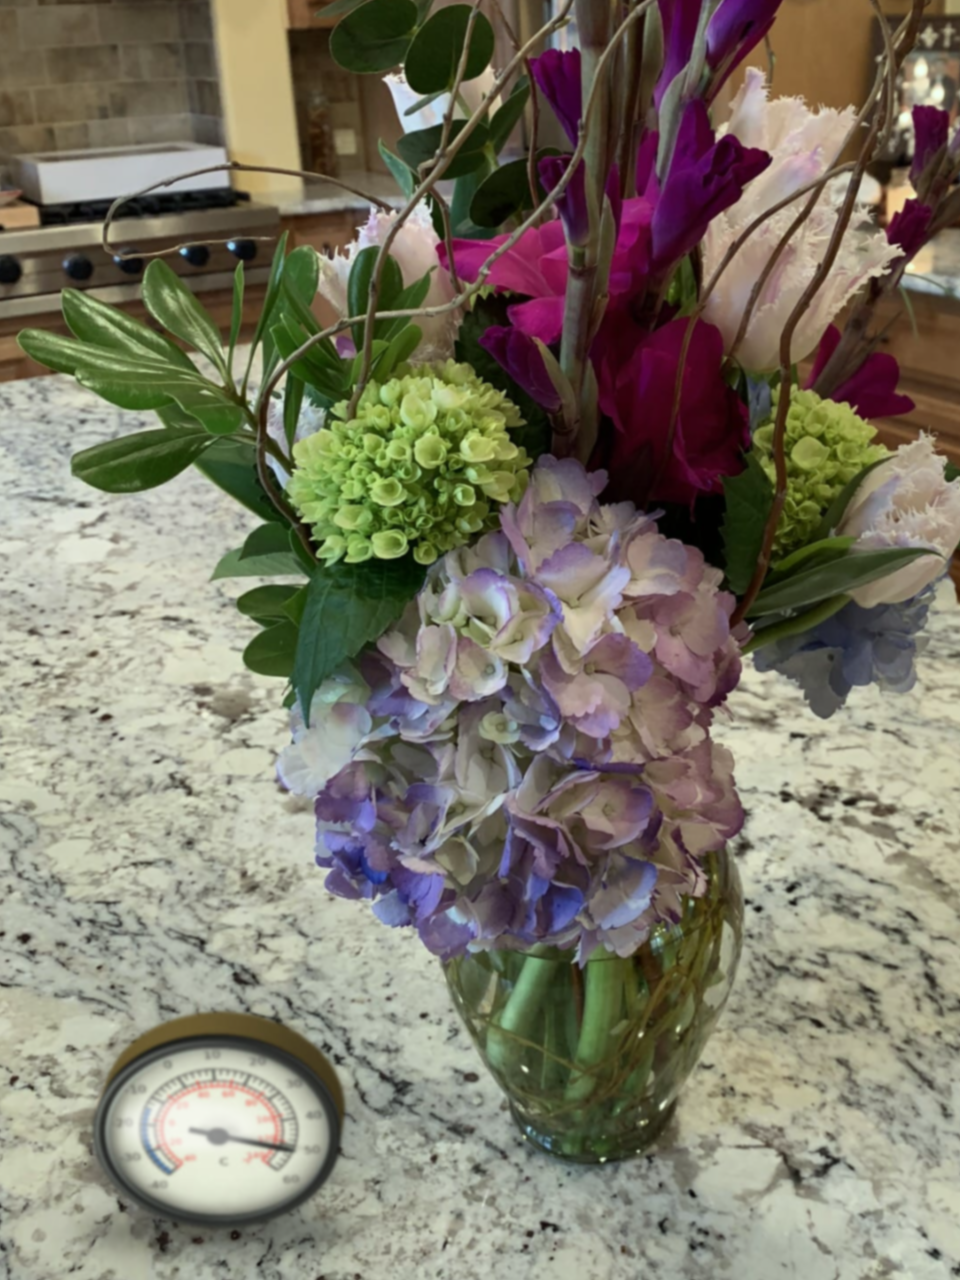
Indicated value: 50°C
